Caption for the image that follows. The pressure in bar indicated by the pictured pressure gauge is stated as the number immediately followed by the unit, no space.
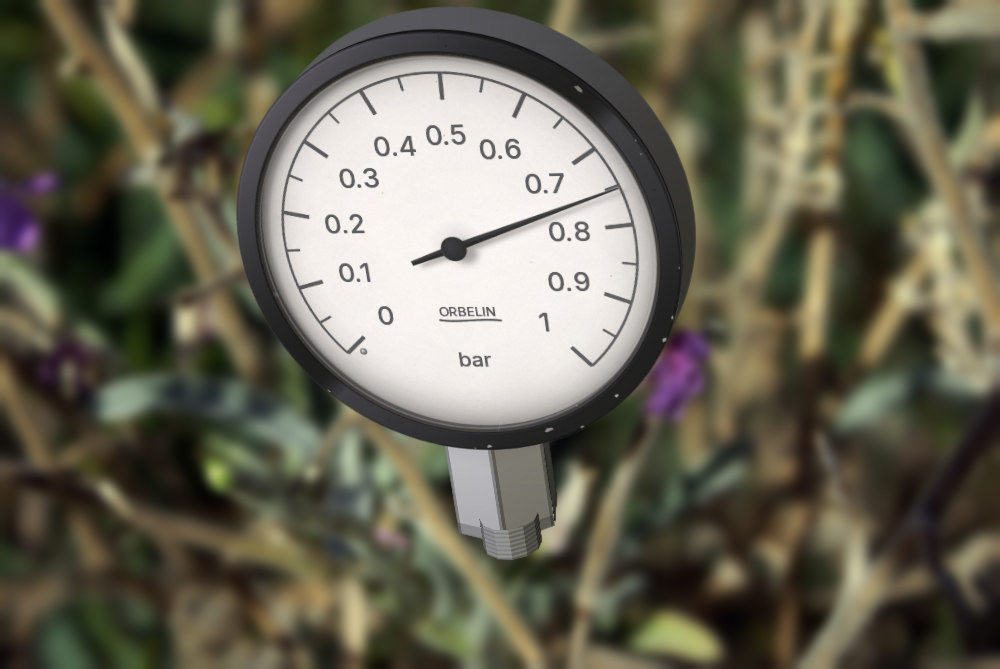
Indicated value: 0.75bar
